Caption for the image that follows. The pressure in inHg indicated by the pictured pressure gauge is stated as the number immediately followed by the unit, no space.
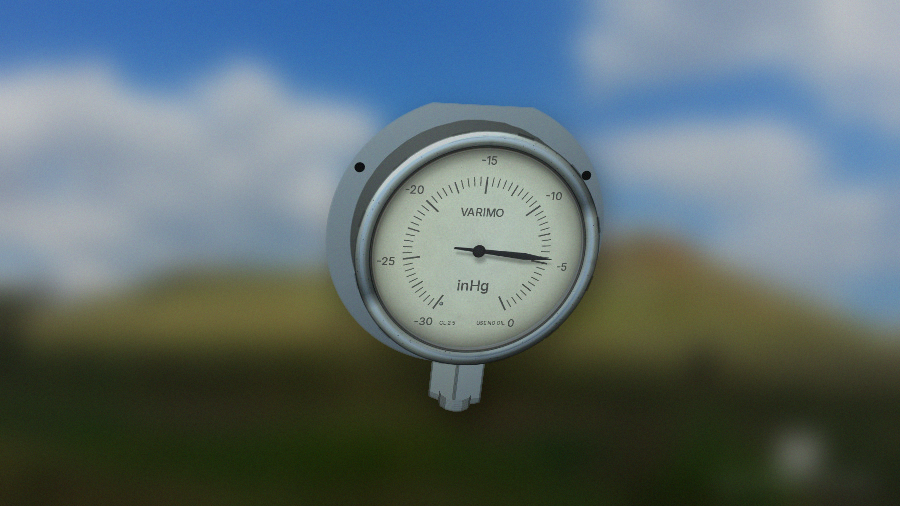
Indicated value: -5.5inHg
